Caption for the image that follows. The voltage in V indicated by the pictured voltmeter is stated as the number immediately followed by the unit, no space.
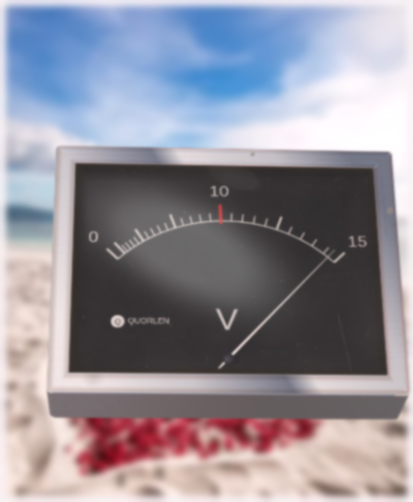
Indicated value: 14.75V
